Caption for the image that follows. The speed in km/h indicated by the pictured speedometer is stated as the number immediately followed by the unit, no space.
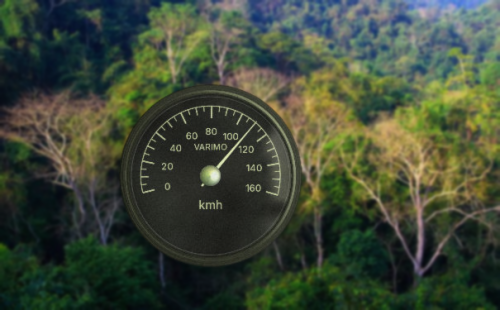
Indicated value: 110km/h
